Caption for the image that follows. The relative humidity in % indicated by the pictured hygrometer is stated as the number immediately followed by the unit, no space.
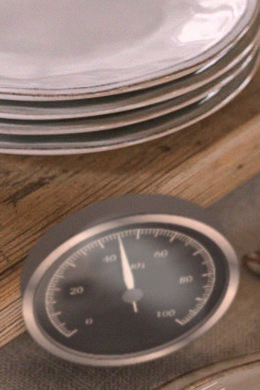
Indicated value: 45%
